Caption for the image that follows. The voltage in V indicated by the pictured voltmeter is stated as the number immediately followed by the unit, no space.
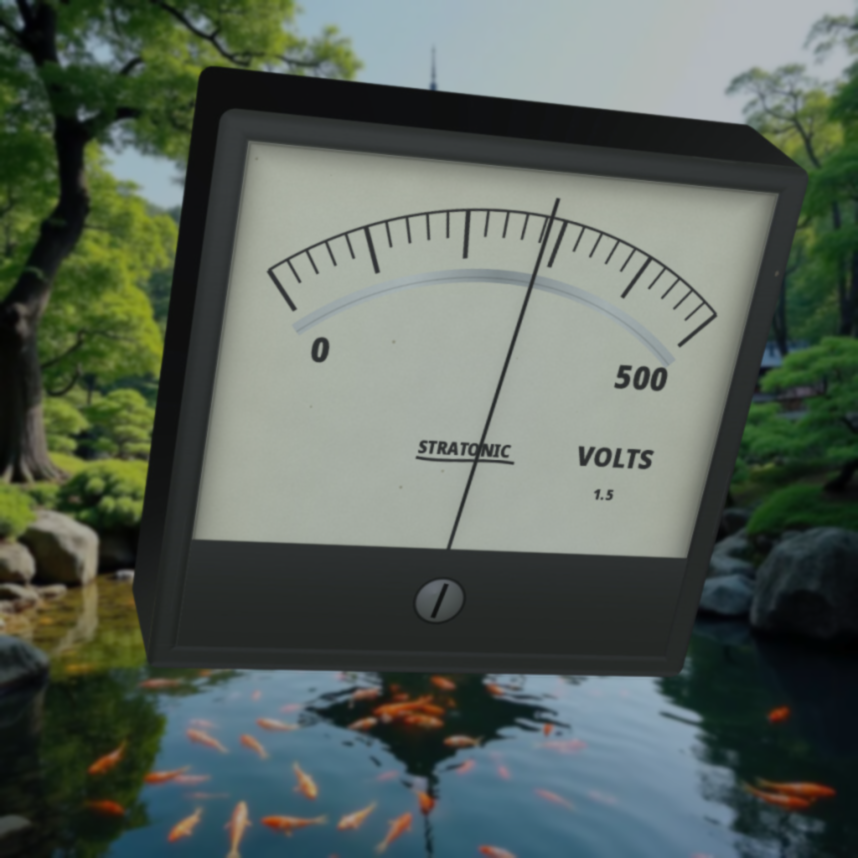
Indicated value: 280V
